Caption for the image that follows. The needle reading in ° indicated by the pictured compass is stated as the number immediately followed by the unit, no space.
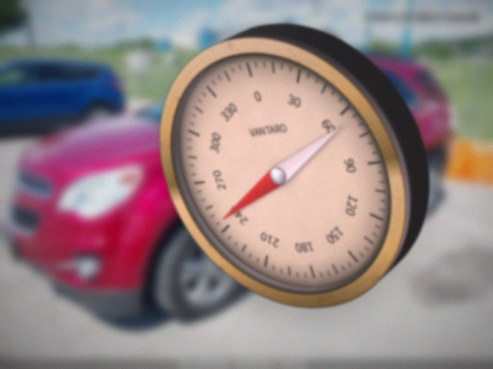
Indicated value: 245°
